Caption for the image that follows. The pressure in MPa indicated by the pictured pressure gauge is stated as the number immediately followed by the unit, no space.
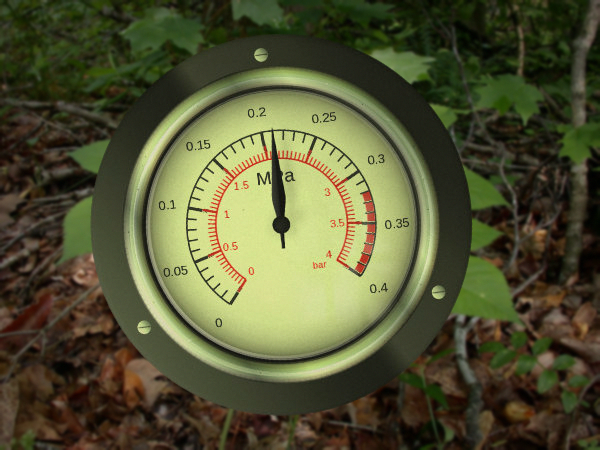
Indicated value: 0.21MPa
